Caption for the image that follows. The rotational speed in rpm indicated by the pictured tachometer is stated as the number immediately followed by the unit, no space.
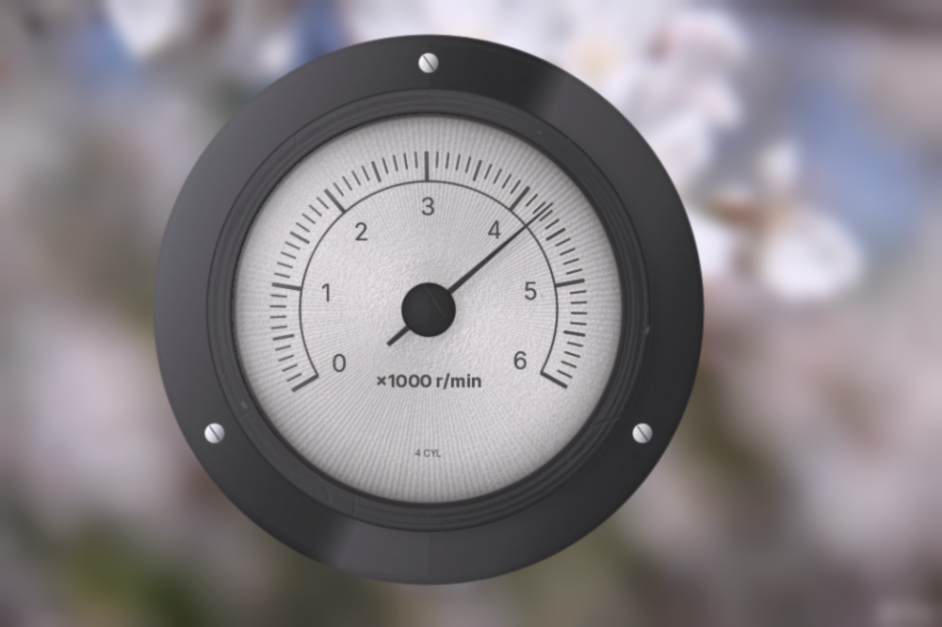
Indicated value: 4250rpm
